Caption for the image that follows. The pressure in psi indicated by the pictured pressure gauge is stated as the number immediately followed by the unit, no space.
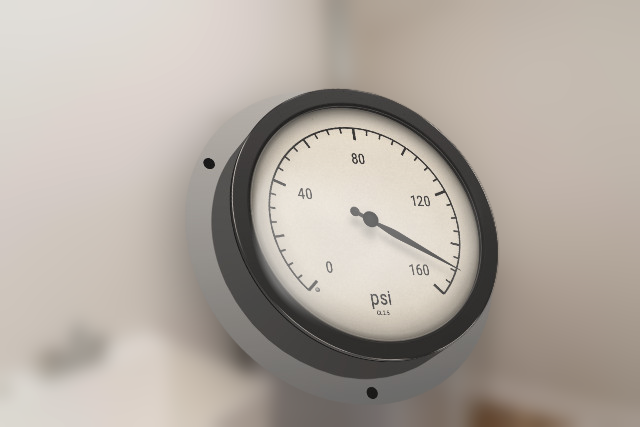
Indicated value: 150psi
